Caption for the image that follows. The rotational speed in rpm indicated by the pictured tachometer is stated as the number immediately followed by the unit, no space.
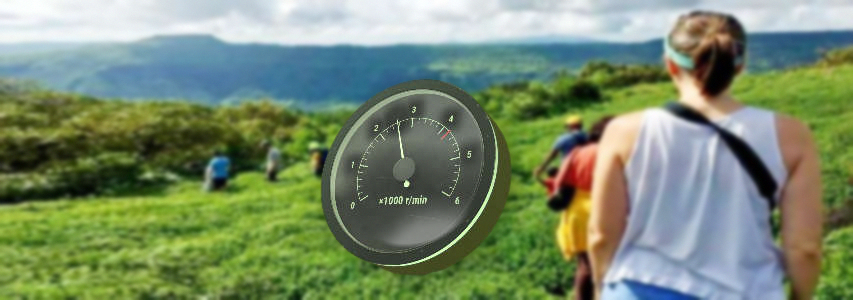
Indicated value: 2600rpm
